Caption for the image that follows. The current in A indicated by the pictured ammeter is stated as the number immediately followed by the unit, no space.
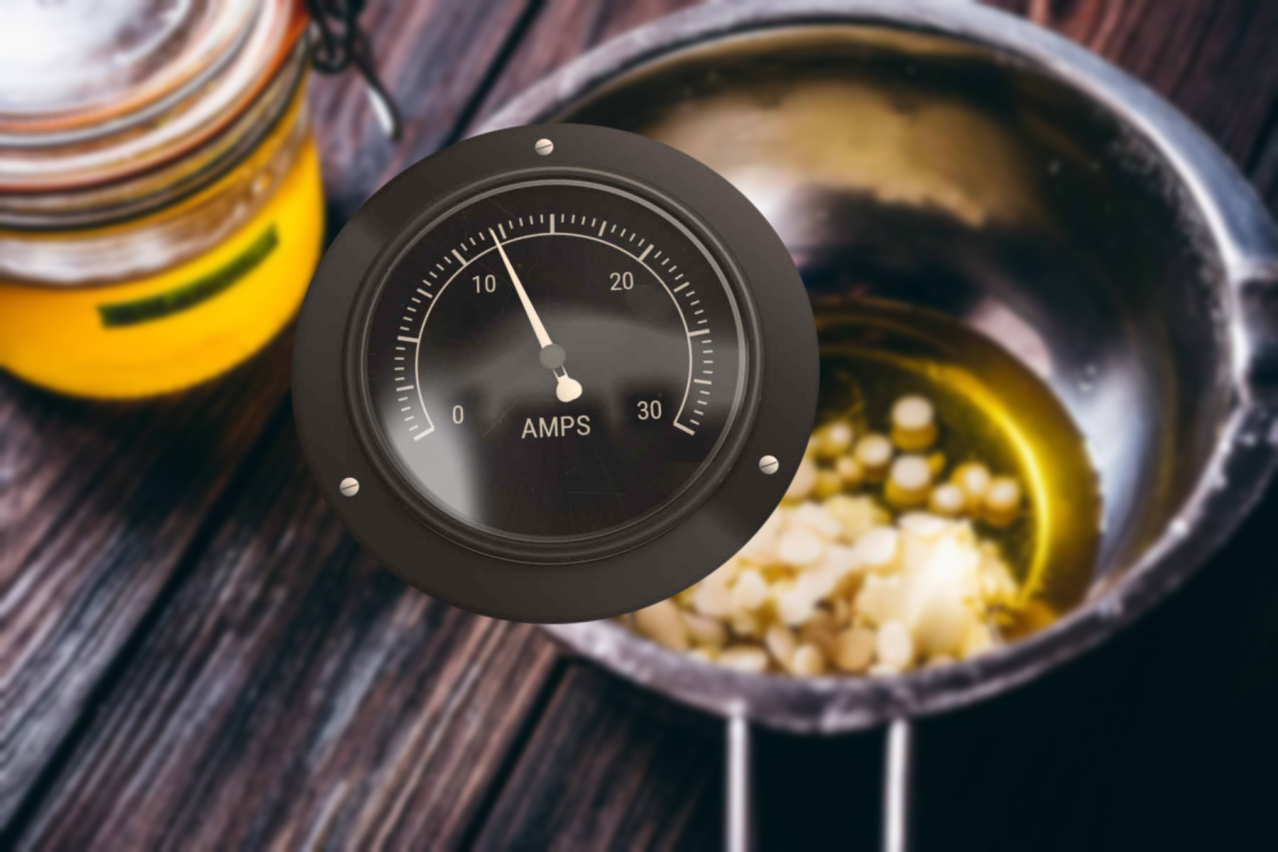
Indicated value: 12A
